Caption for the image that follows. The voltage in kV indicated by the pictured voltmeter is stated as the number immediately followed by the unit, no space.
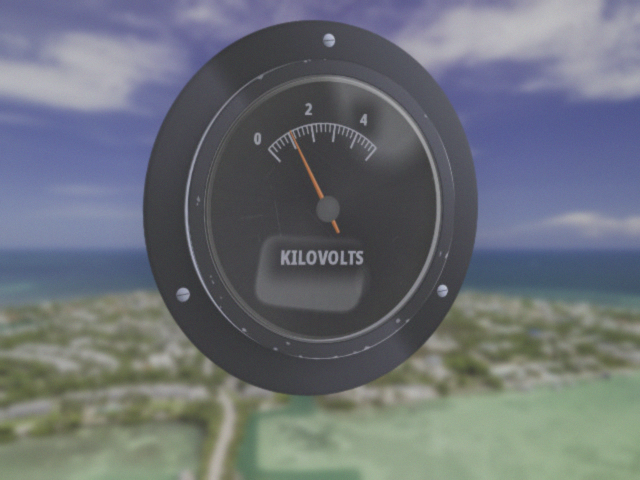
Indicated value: 1kV
